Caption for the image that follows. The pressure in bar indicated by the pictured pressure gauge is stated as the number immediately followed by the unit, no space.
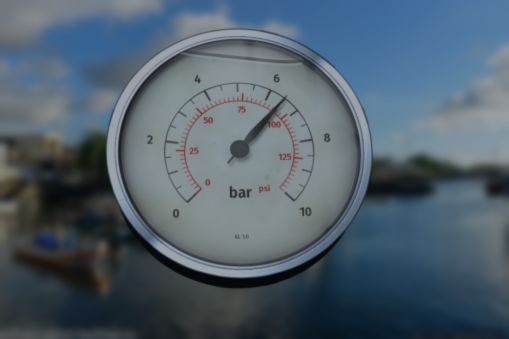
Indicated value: 6.5bar
